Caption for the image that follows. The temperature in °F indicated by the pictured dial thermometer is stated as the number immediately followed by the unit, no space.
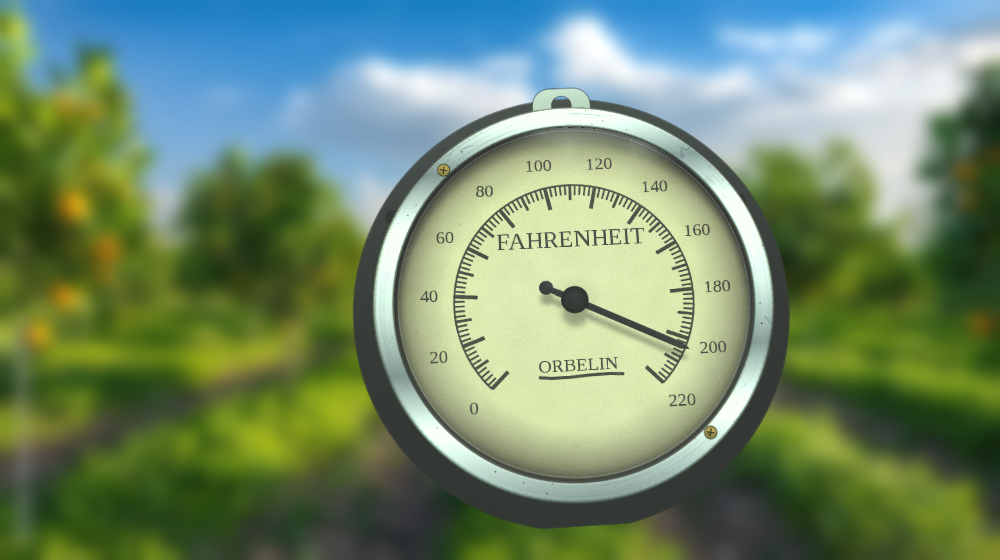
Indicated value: 204°F
